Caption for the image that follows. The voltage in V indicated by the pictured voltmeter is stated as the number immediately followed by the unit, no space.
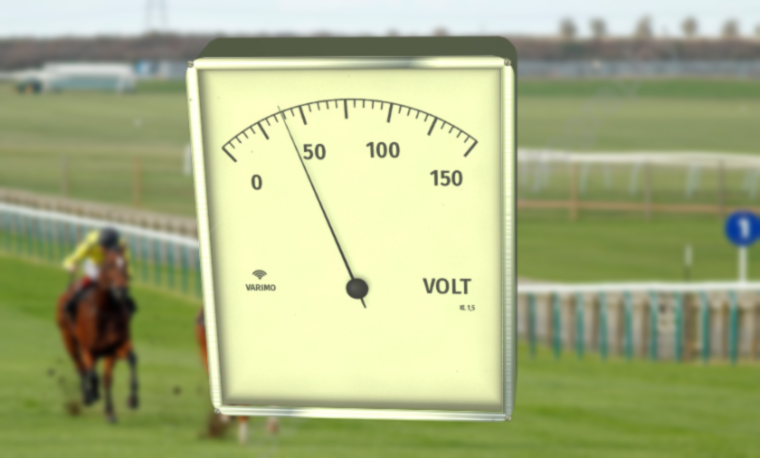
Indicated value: 40V
